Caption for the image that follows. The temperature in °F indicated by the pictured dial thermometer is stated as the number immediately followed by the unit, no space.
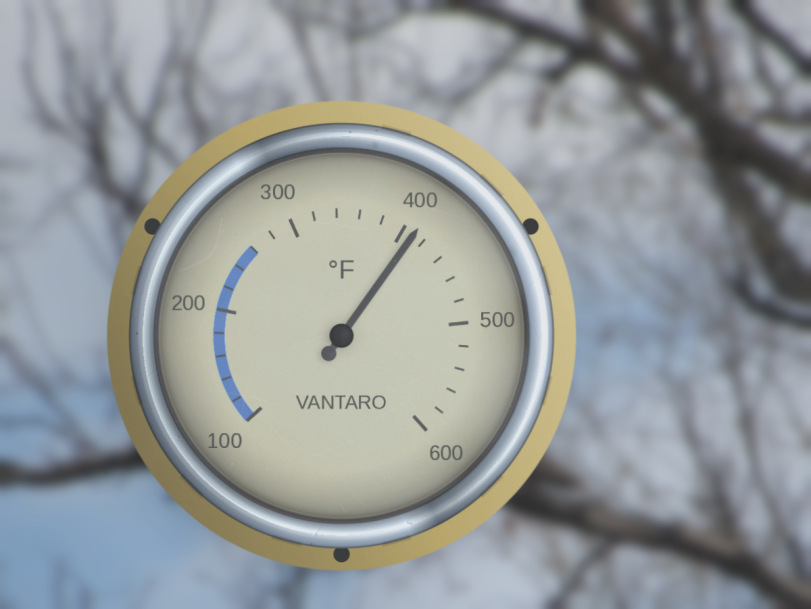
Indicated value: 410°F
